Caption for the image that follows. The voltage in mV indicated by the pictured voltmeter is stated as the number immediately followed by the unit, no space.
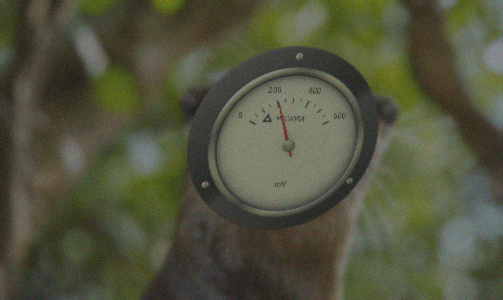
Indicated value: 200mV
